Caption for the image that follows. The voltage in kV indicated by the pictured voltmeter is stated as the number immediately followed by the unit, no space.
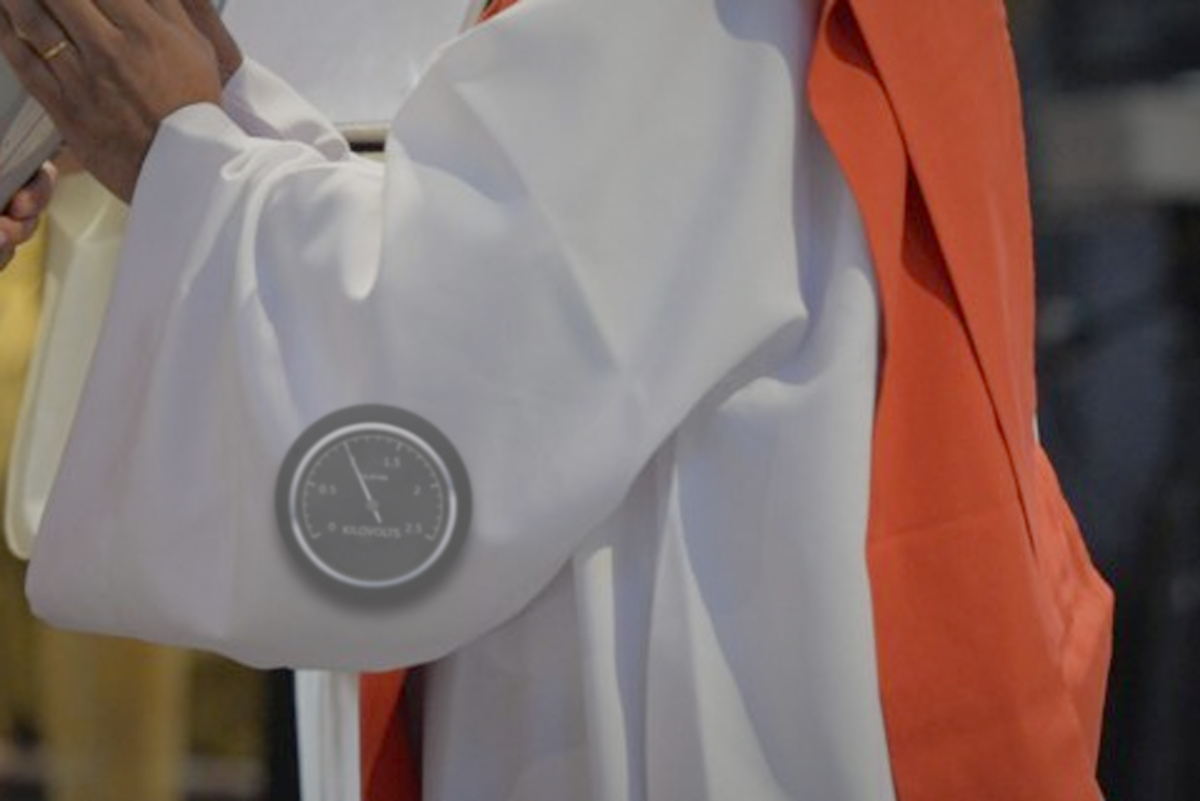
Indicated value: 1kV
